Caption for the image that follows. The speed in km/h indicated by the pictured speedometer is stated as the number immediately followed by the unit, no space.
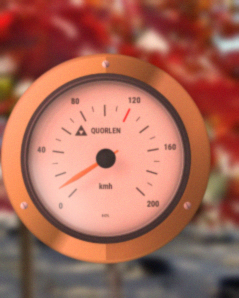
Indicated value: 10km/h
